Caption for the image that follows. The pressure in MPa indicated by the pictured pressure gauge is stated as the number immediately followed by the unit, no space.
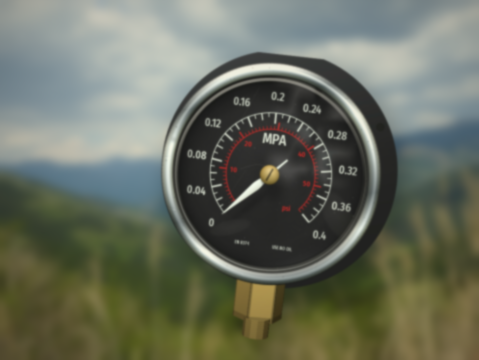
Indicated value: 0MPa
